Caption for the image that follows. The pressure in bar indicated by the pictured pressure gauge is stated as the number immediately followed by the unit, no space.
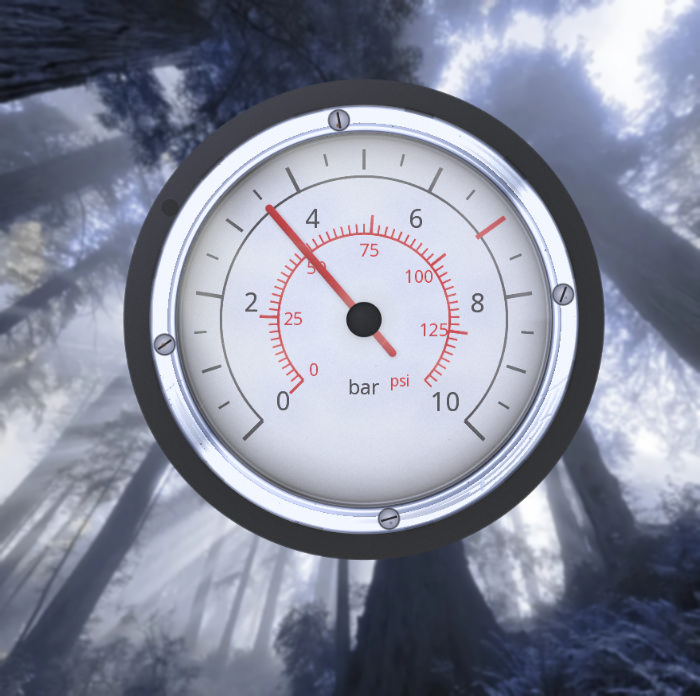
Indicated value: 3.5bar
